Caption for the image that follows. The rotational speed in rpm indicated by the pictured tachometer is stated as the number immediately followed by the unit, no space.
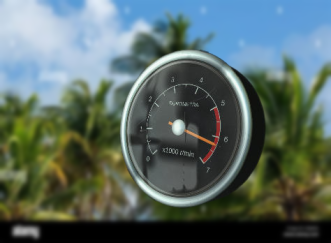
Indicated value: 6250rpm
